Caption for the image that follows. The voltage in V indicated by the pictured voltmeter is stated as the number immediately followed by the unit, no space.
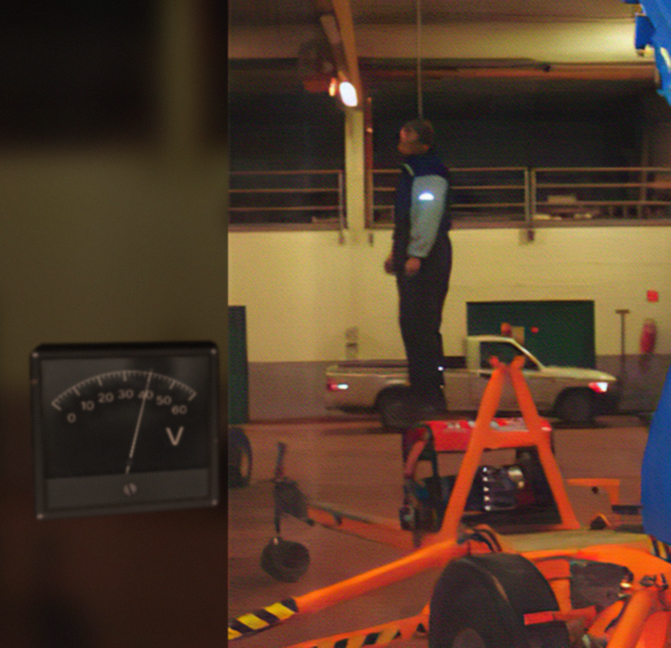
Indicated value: 40V
